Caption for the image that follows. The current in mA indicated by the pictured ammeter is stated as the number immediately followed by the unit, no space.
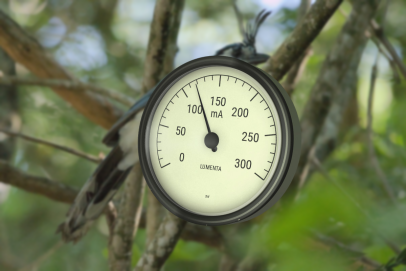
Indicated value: 120mA
